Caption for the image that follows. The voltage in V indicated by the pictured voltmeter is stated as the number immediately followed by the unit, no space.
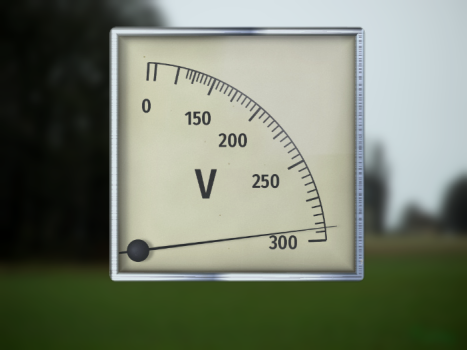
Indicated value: 292.5V
